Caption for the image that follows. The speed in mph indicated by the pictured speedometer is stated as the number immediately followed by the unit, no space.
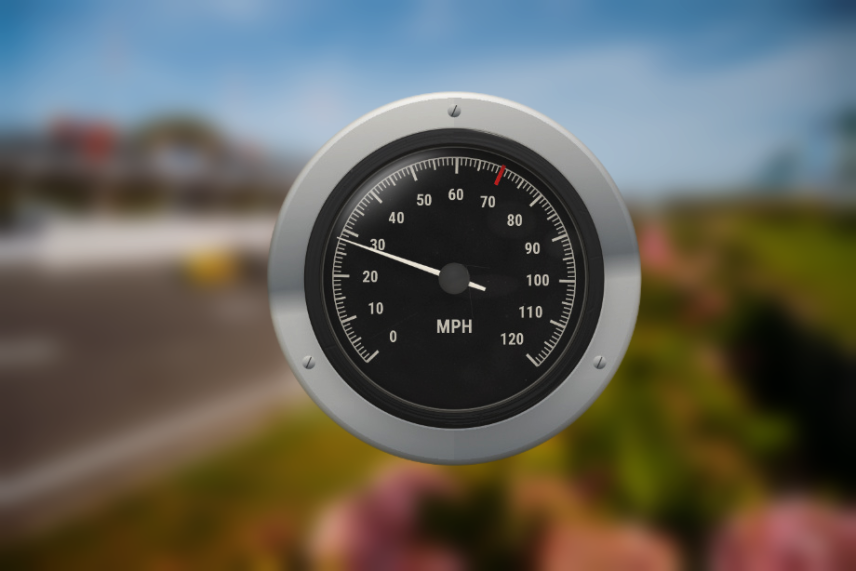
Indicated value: 28mph
